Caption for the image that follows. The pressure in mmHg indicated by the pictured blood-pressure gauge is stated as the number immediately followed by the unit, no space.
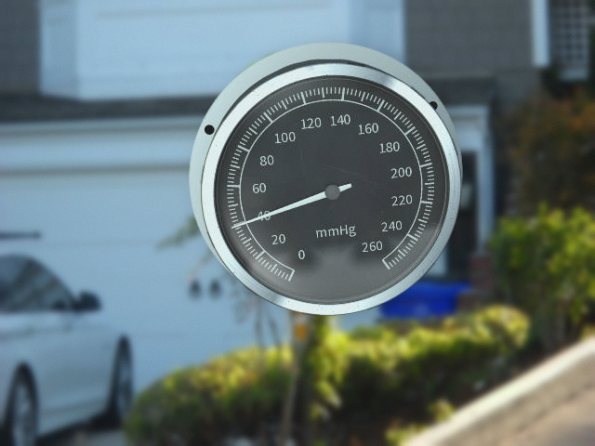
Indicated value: 40mmHg
